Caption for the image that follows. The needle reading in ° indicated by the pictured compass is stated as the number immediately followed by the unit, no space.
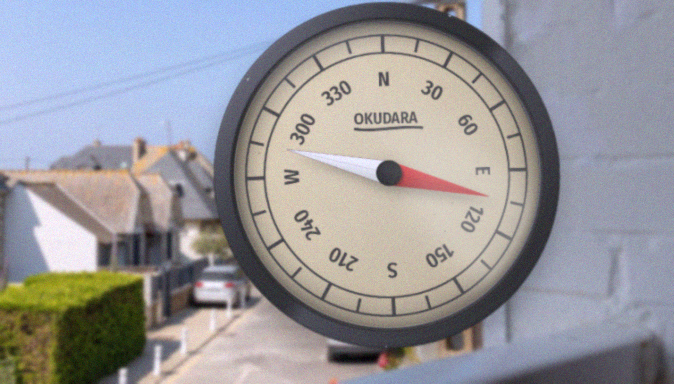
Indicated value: 105°
